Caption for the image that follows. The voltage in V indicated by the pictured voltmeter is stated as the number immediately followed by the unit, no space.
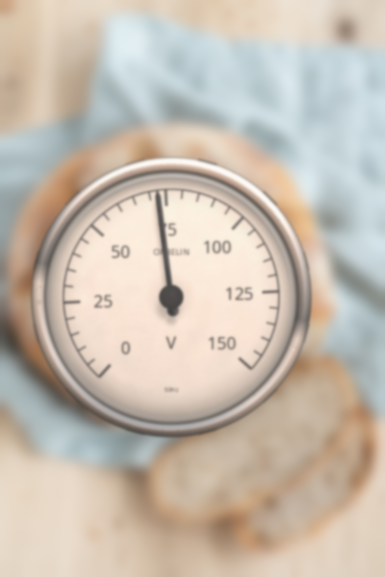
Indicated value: 72.5V
